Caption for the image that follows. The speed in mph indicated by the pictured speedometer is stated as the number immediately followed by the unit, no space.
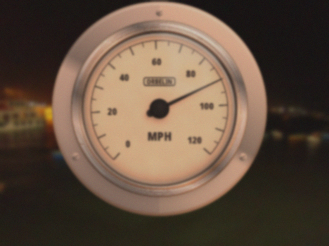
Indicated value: 90mph
